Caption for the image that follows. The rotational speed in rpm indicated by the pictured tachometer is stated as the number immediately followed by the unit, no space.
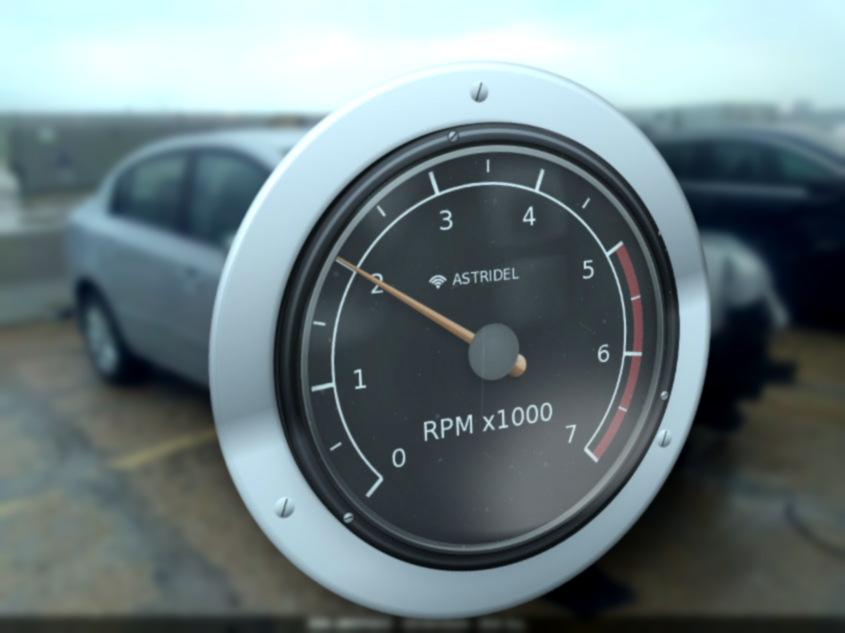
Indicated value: 2000rpm
